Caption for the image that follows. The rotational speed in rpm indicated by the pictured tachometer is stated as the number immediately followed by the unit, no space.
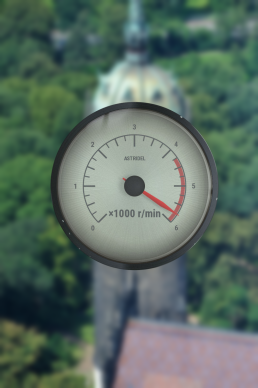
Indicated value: 5750rpm
